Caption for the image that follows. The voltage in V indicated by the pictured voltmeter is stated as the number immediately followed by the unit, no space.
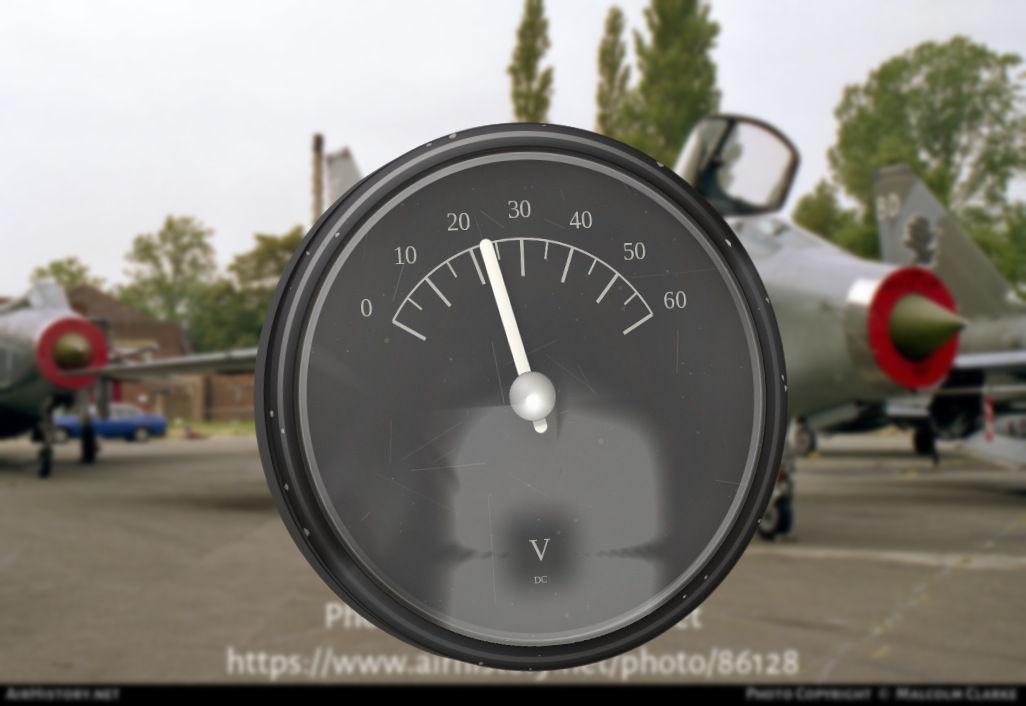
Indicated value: 22.5V
